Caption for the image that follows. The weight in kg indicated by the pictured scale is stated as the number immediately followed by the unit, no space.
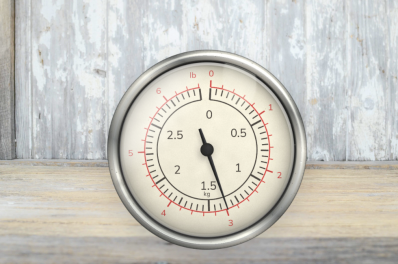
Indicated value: 1.35kg
